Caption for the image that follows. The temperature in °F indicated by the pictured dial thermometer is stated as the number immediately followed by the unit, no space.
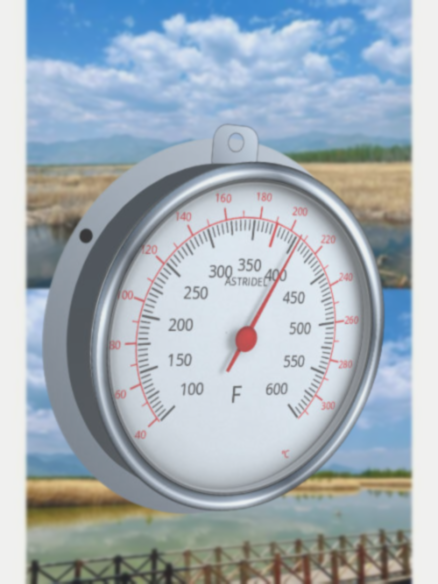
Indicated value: 400°F
